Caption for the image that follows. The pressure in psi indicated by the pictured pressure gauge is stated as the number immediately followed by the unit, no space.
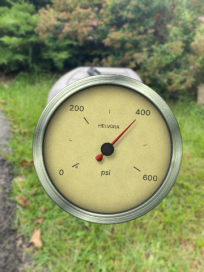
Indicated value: 400psi
